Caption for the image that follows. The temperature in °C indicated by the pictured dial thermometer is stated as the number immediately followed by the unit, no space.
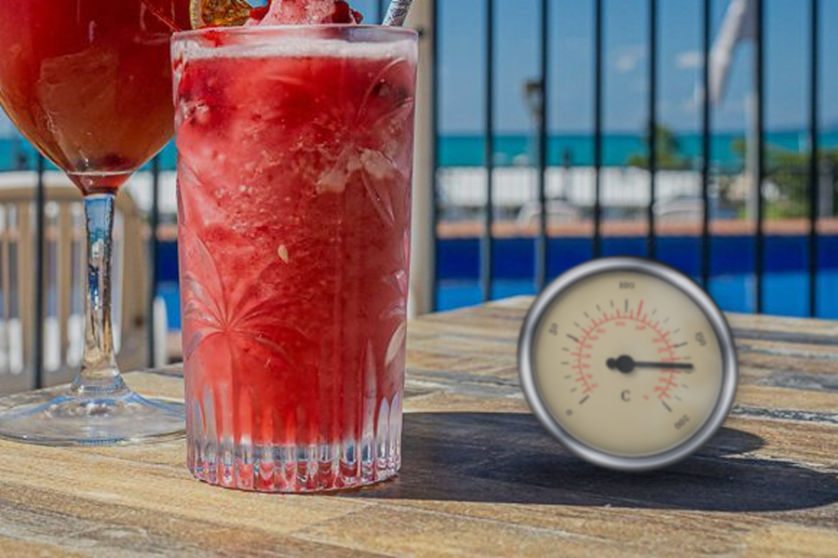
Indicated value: 165°C
